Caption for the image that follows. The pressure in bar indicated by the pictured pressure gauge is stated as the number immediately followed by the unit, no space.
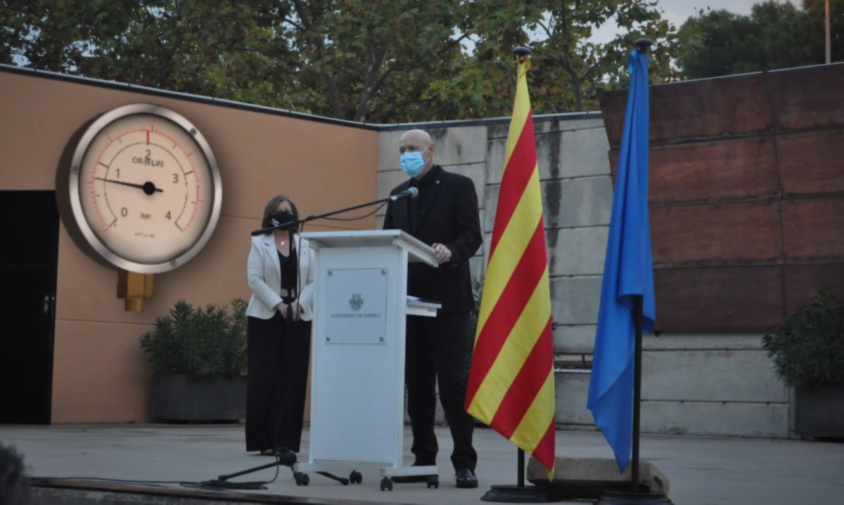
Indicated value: 0.75bar
